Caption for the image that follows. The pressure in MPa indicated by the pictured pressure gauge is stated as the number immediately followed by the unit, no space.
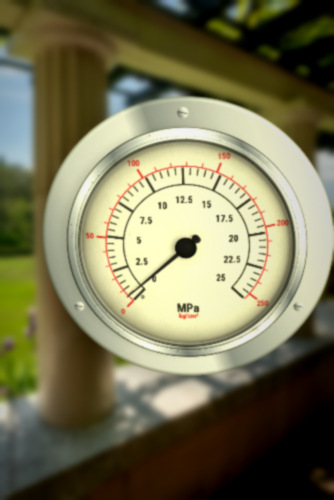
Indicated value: 0.5MPa
